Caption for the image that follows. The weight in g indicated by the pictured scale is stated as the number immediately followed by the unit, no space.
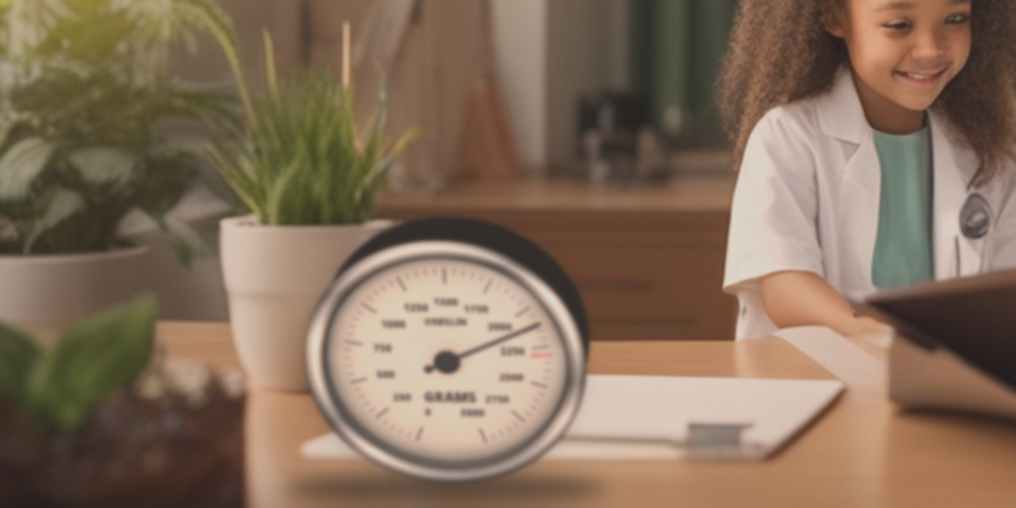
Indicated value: 2100g
